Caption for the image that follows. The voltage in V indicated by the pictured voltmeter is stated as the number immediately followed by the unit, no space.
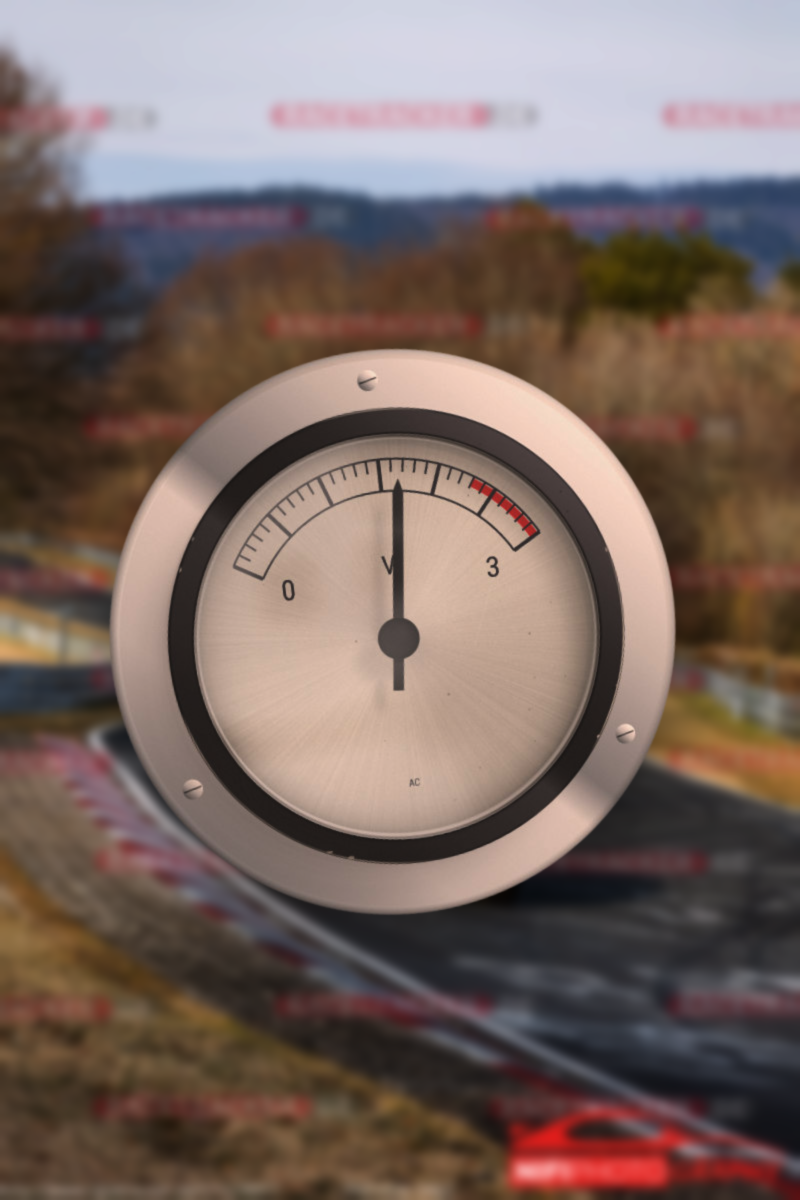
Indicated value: 1.65V
